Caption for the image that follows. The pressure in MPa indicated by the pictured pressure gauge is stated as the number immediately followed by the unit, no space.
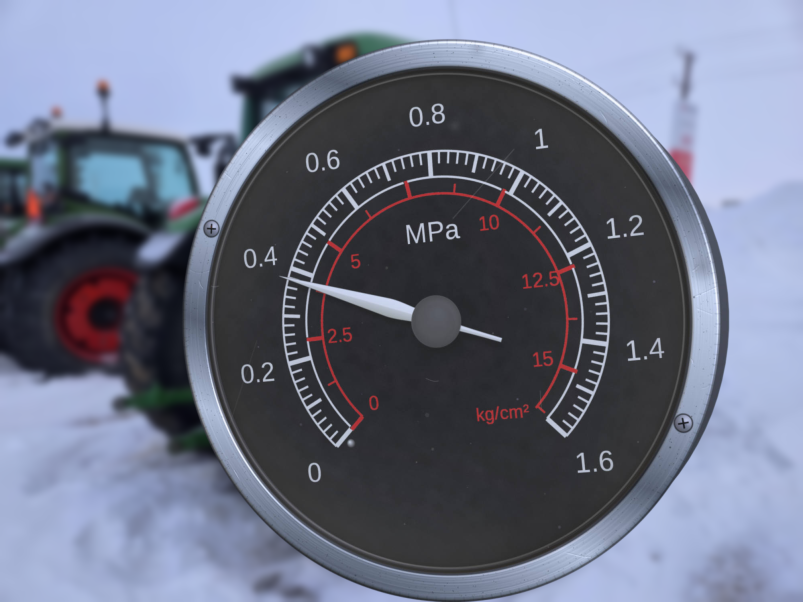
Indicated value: 0.38MPa
